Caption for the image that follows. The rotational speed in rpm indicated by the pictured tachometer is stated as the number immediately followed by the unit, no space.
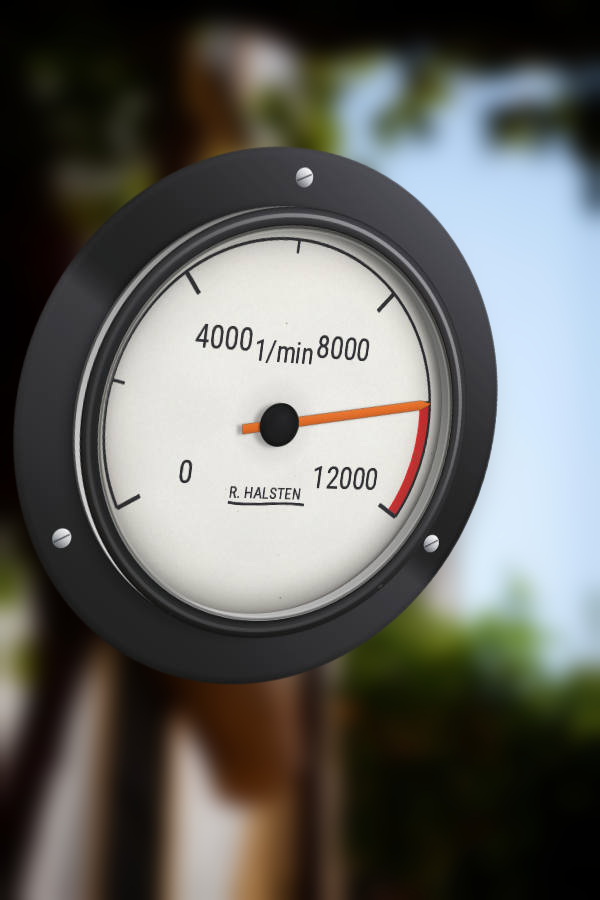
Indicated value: 10000rpm
